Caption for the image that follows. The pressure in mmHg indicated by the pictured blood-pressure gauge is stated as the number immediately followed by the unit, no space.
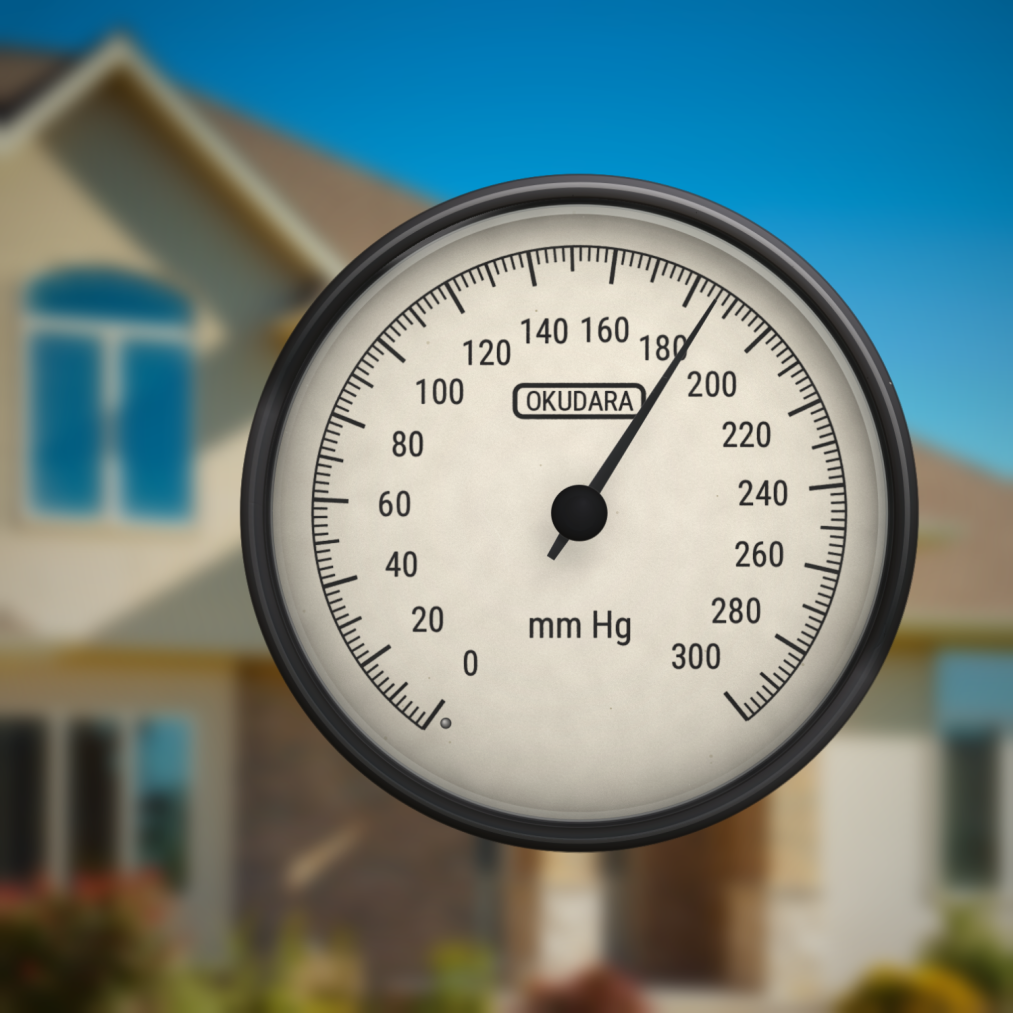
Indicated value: 186mmHg
